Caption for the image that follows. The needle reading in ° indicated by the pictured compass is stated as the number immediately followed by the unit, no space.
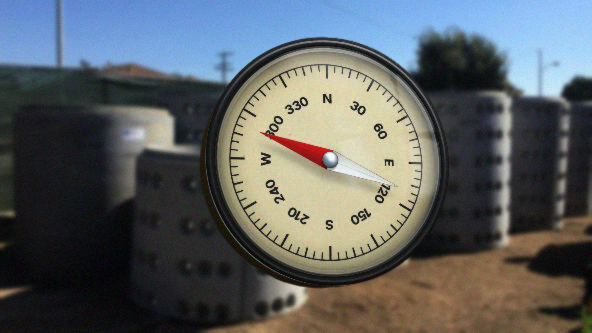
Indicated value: 290°
